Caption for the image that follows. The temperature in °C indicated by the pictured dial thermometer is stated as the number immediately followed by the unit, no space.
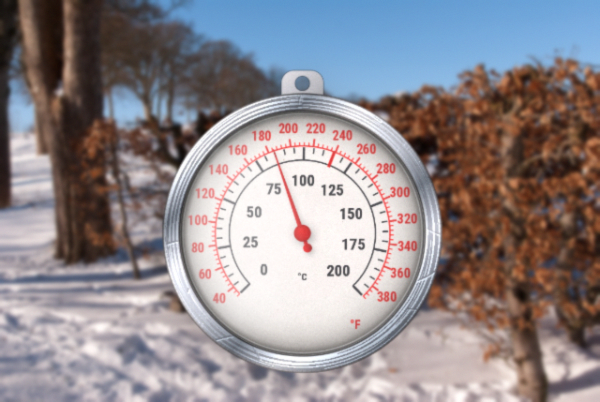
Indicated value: 85°C
